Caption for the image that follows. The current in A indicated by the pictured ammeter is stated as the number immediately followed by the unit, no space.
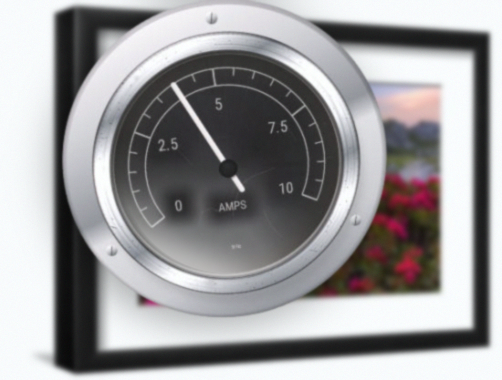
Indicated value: 4A
